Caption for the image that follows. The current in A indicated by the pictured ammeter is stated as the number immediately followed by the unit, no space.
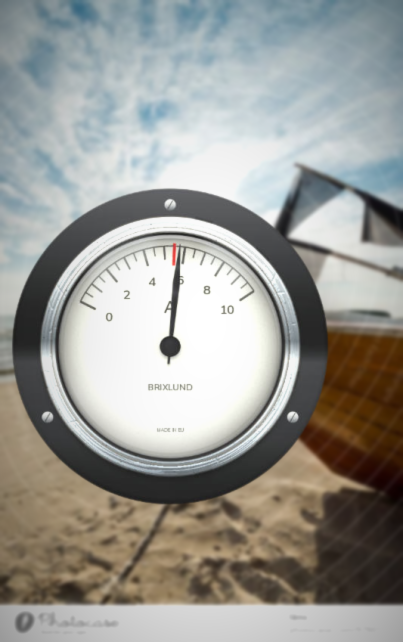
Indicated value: 5.75A
